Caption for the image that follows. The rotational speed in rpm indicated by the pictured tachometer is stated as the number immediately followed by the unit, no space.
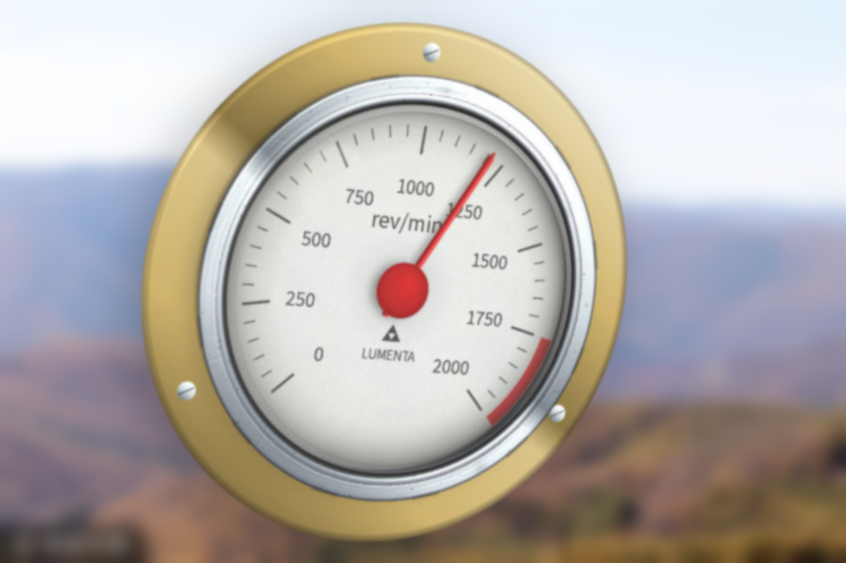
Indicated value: 1200rpm
